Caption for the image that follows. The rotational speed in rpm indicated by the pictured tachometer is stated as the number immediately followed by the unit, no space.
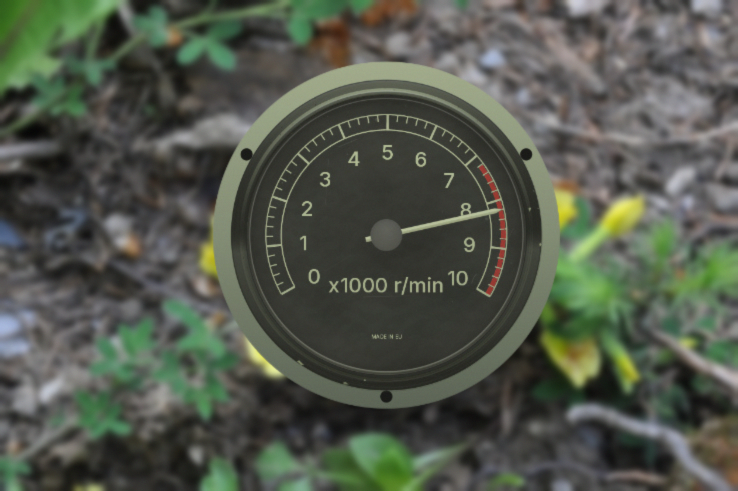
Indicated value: 8200rpm
